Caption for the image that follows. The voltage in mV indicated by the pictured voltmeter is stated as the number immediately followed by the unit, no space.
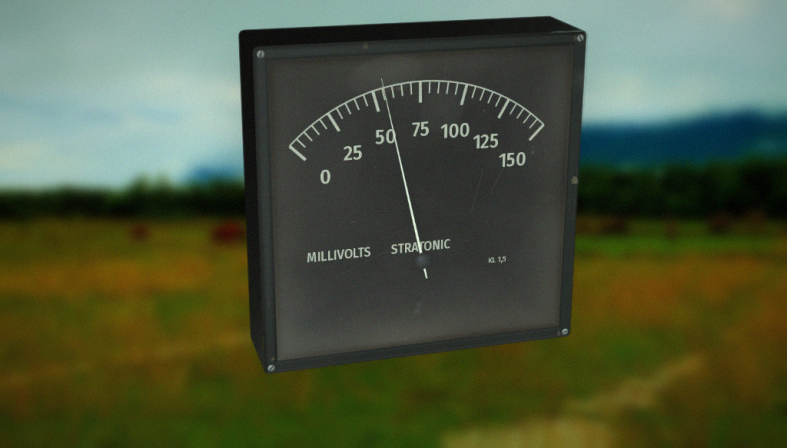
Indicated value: 55mV
